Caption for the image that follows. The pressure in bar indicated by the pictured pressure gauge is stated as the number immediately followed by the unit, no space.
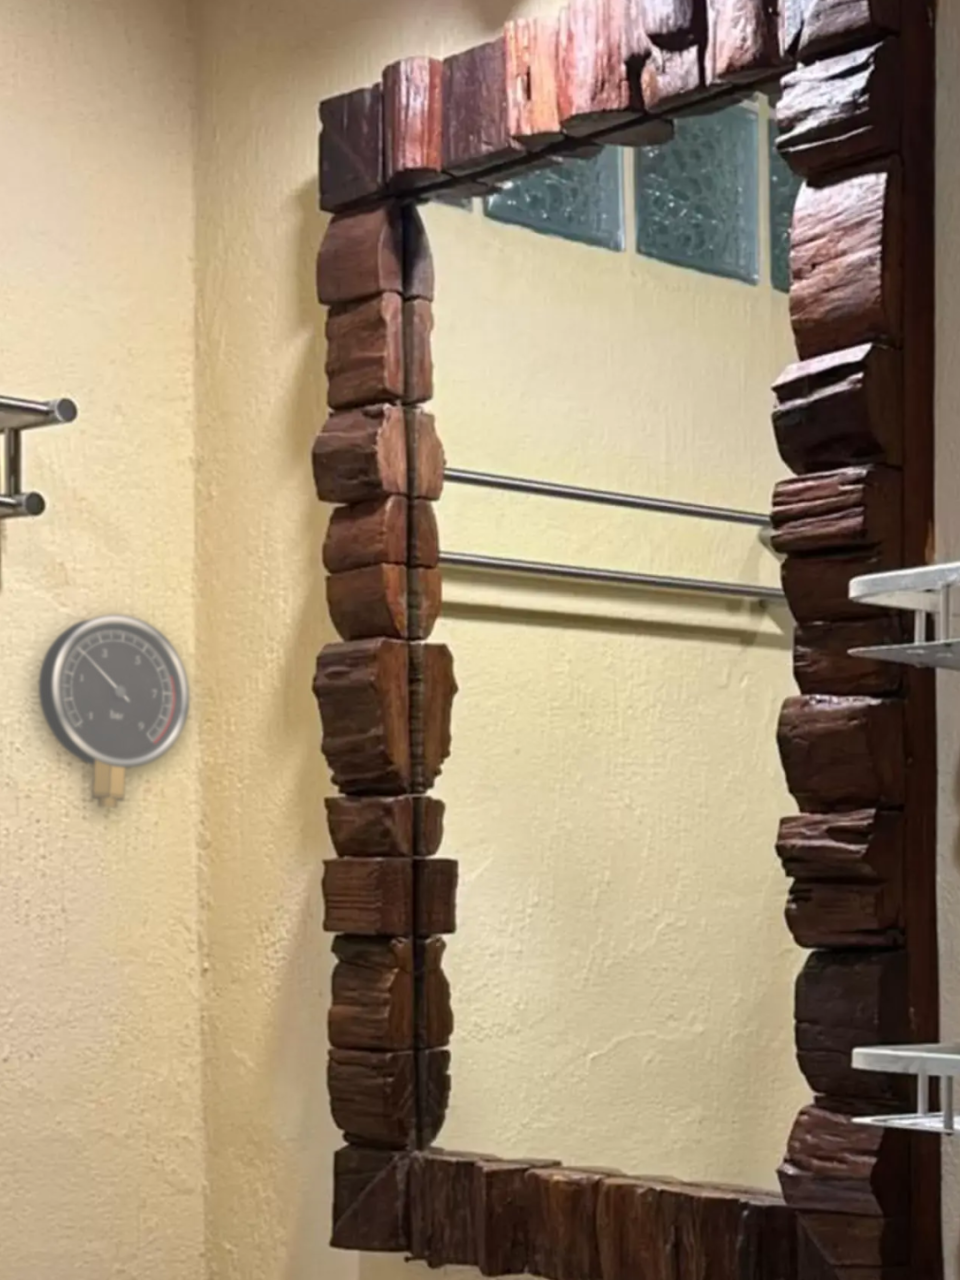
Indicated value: 2bar
